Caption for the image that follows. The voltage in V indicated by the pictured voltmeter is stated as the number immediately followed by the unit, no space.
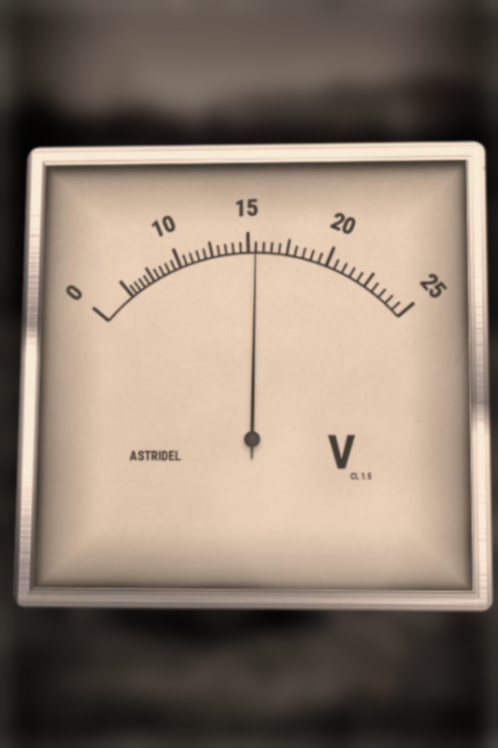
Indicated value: 15.5V
